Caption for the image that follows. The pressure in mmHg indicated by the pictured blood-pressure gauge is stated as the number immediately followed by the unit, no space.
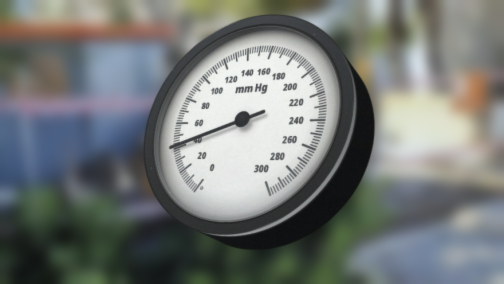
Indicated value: 40mmHg
